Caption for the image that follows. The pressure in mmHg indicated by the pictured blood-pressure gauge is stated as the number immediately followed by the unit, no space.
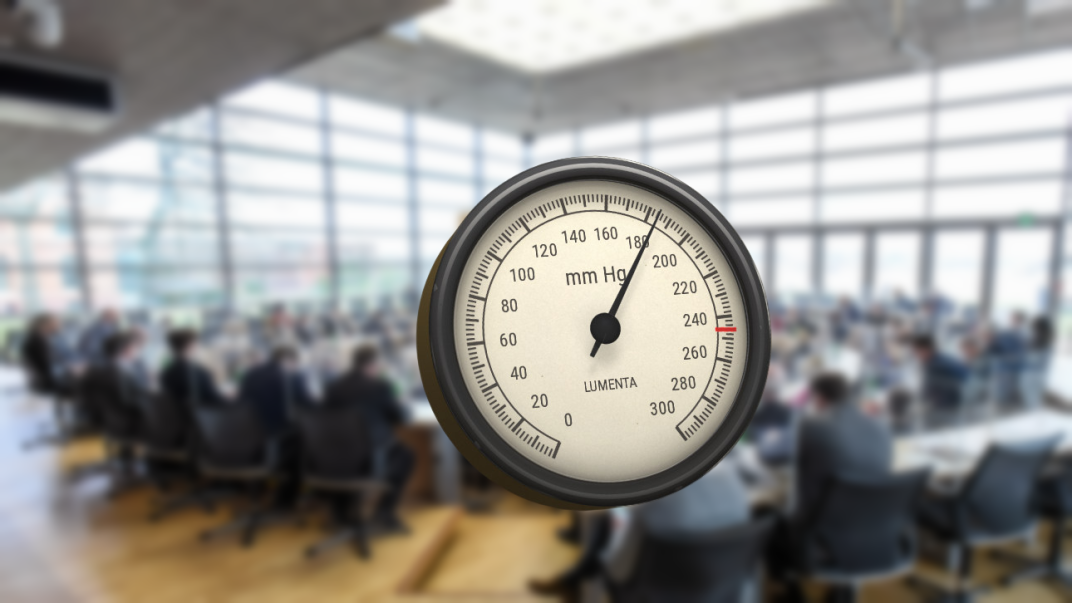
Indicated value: 184mmHg
